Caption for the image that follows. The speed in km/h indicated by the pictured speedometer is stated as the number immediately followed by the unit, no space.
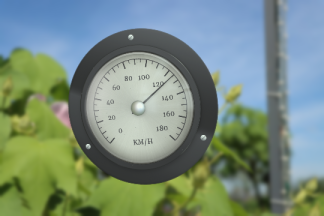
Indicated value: 125km/h
